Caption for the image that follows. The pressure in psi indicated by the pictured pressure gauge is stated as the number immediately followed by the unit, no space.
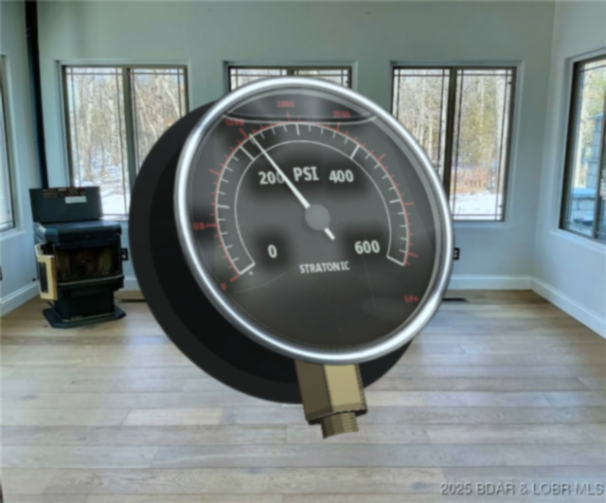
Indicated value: 220psi
